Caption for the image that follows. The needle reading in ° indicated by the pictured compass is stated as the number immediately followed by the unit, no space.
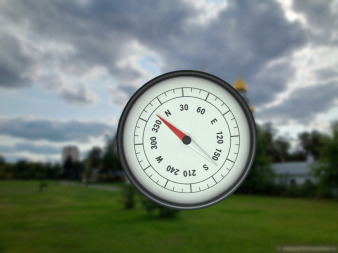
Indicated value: 345°
